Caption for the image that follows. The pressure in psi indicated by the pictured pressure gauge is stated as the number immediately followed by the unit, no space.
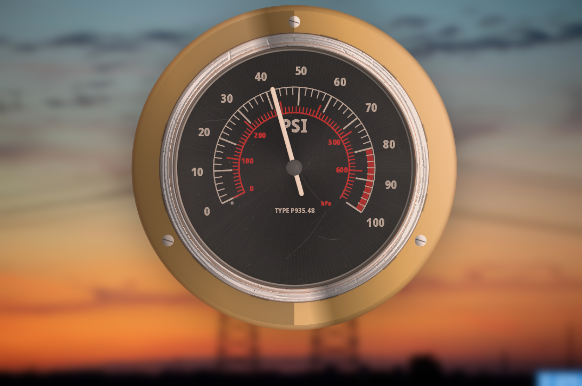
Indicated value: 42psi
